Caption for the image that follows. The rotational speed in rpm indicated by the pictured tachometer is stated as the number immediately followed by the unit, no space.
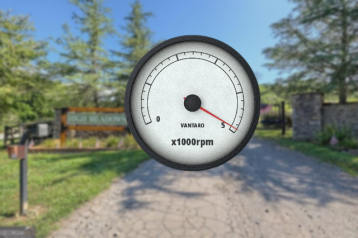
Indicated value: 4900rpm
